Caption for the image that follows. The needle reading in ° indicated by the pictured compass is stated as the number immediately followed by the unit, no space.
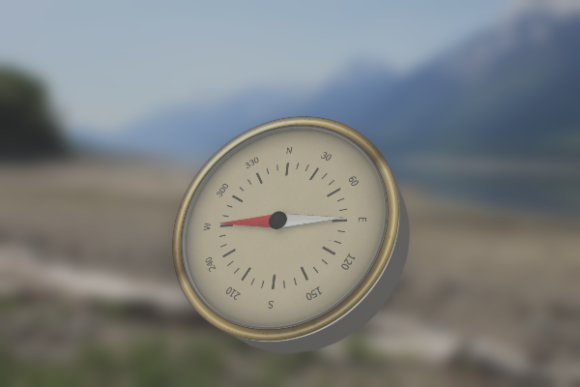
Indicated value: 270°
